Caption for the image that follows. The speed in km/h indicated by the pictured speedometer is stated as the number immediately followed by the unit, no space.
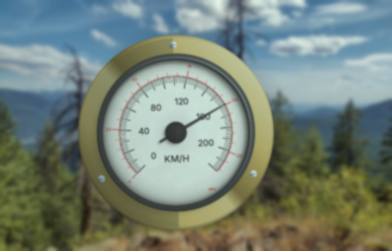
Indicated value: 160km/h
